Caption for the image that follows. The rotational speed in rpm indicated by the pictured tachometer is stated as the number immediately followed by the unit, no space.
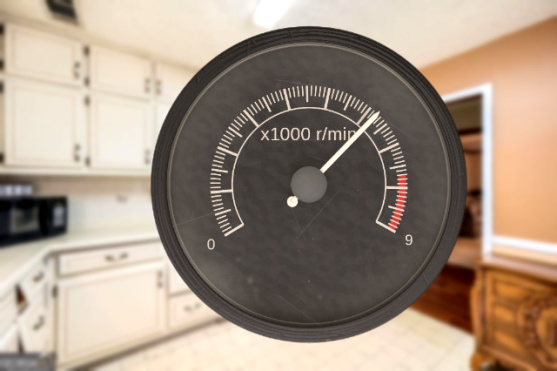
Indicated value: 6200rpm
